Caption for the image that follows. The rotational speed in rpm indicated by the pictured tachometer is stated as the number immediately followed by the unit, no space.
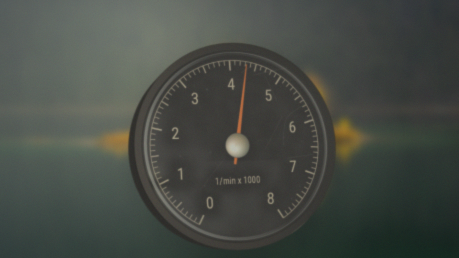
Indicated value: 4300rpm
